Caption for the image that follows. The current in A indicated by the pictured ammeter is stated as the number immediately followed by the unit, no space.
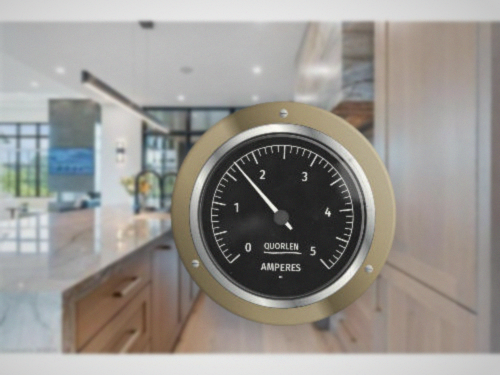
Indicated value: 1.7A
